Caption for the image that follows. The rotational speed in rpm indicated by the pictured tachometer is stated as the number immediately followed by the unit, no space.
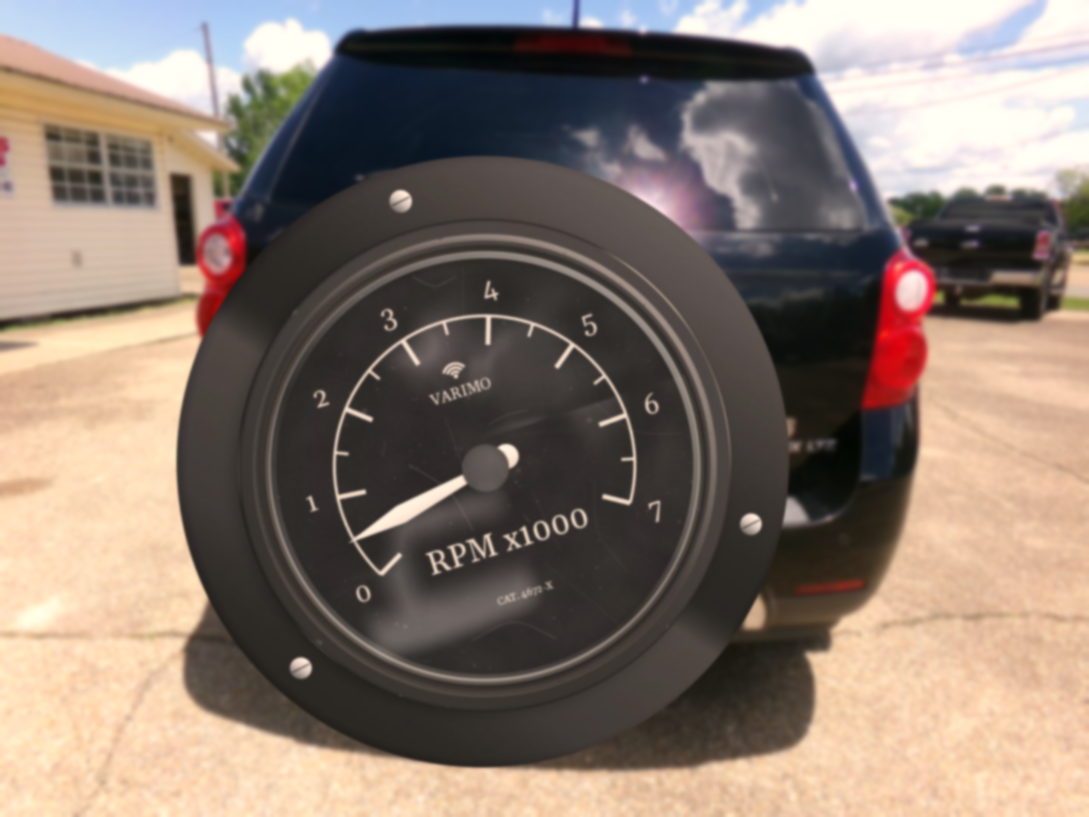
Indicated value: 500rpm
